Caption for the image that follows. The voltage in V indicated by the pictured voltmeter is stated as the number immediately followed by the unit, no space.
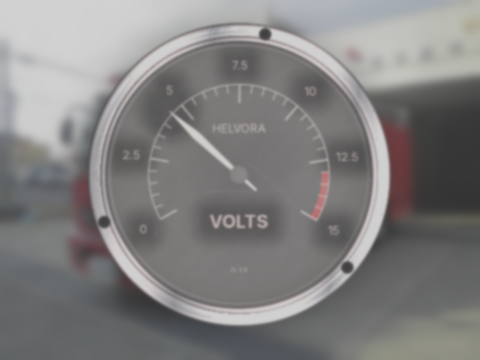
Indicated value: 4.5V
